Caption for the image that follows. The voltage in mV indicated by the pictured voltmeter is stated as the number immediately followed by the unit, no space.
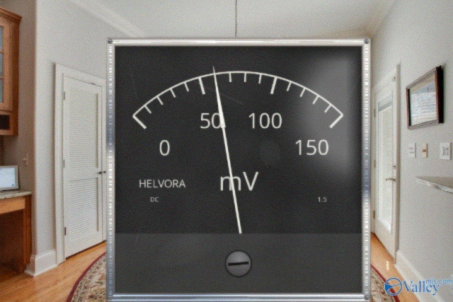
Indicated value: 60mV
